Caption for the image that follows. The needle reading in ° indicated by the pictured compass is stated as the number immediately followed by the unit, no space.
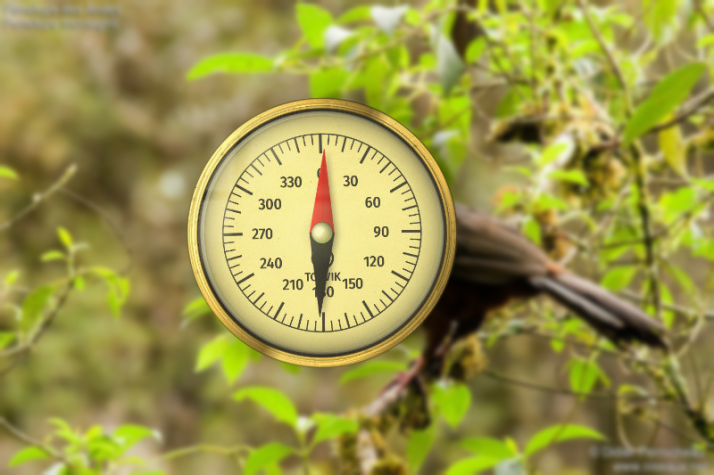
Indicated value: 2.5°
